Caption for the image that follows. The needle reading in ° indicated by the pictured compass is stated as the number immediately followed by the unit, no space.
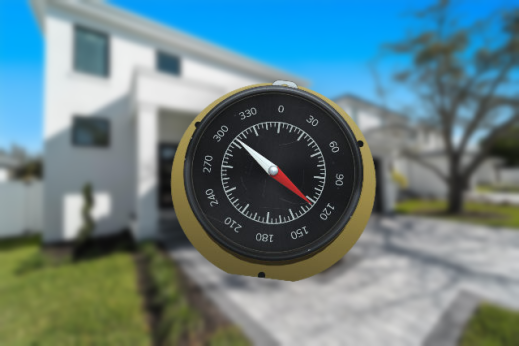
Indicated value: 125°
